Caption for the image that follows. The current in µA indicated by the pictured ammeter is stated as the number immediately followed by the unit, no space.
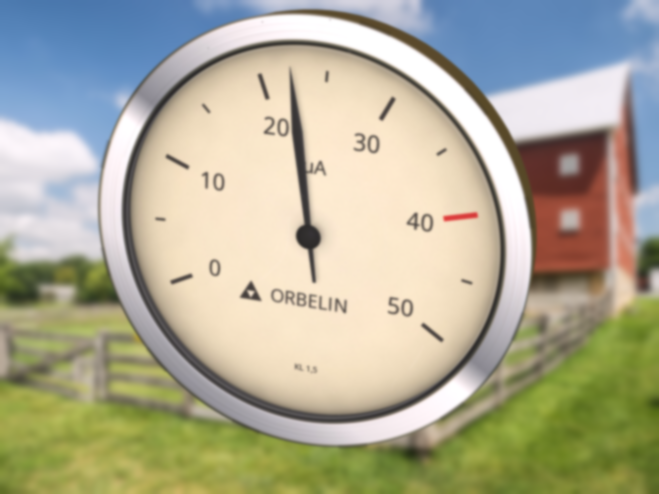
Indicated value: 22.5µA
